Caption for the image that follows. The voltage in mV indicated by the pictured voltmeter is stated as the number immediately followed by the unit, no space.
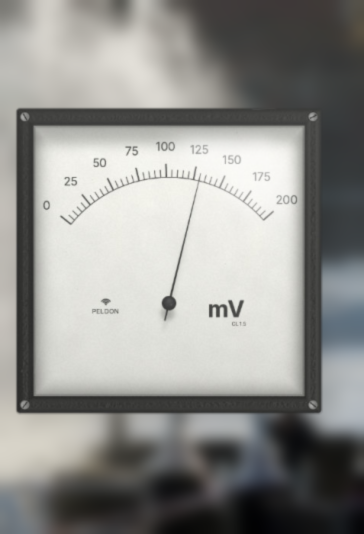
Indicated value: 130mV
